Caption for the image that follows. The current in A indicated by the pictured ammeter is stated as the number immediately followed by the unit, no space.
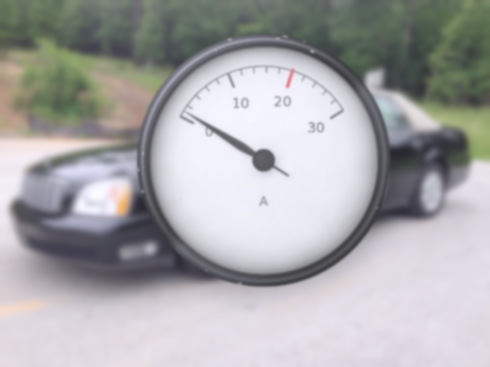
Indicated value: 1A
